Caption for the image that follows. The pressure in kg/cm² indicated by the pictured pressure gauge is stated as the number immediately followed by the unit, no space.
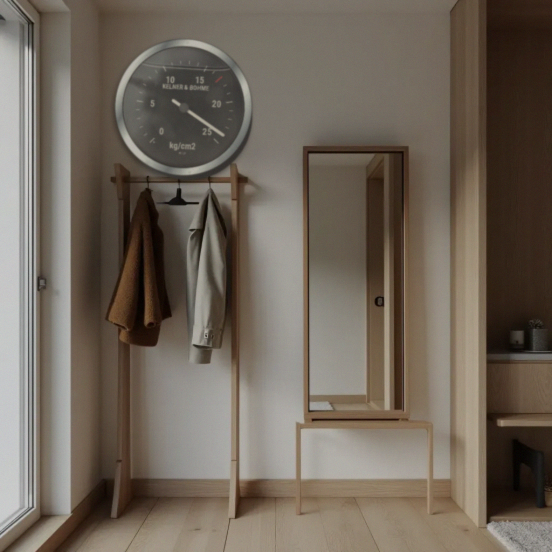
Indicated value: 24kg/cm²
